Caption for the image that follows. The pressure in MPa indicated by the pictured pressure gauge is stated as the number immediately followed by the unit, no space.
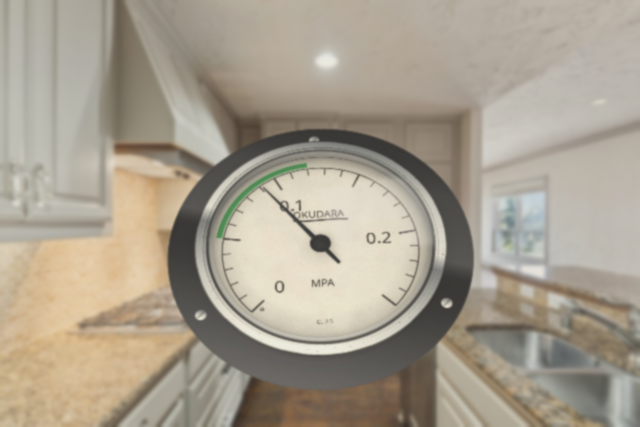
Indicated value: 0.09MPa
